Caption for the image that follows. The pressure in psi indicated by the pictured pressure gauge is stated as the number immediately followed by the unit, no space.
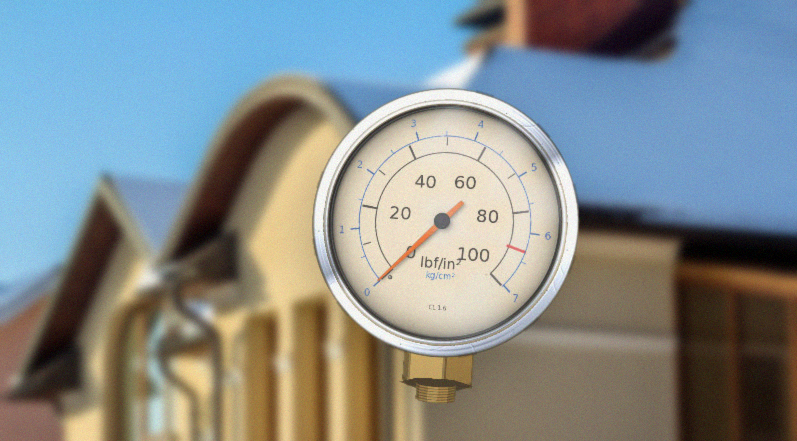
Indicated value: 0psi
